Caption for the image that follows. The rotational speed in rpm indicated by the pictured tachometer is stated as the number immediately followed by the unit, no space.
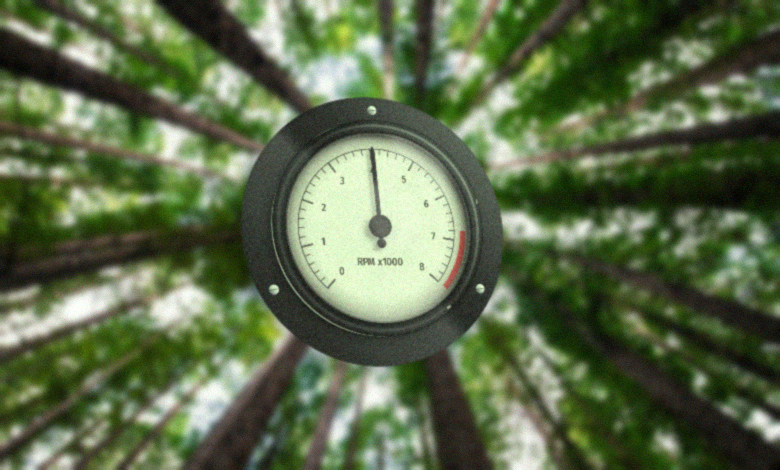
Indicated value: 4000rpm
